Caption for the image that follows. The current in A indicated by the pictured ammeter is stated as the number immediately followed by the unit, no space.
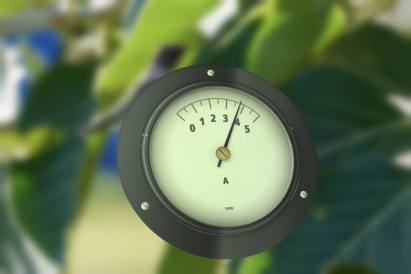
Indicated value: 3.75A
